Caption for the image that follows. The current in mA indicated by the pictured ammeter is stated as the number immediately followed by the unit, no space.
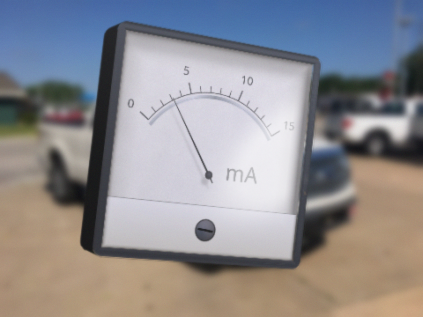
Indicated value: 3mA
